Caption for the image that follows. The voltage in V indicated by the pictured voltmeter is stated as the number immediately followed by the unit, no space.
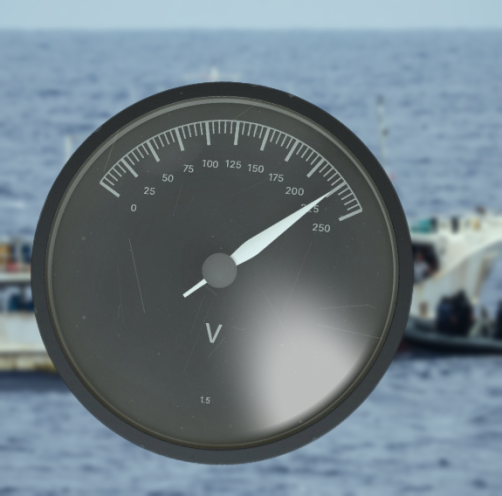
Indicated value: 225V
